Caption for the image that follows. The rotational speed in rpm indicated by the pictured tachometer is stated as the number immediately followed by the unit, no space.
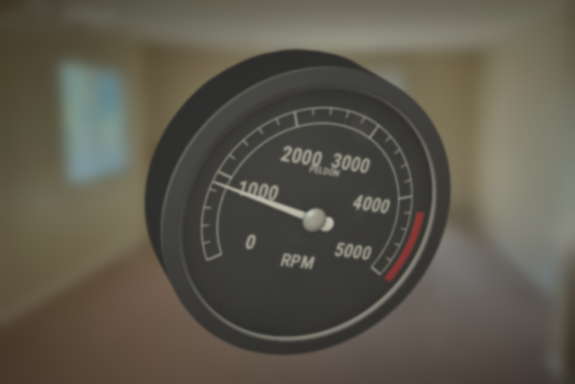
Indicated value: 900rpm
